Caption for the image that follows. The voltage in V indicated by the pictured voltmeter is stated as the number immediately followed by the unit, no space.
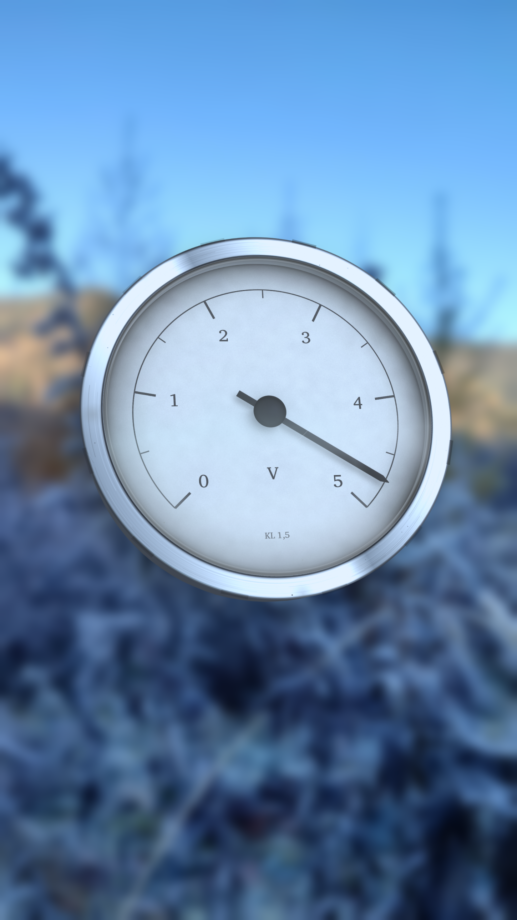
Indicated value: 4.75V
